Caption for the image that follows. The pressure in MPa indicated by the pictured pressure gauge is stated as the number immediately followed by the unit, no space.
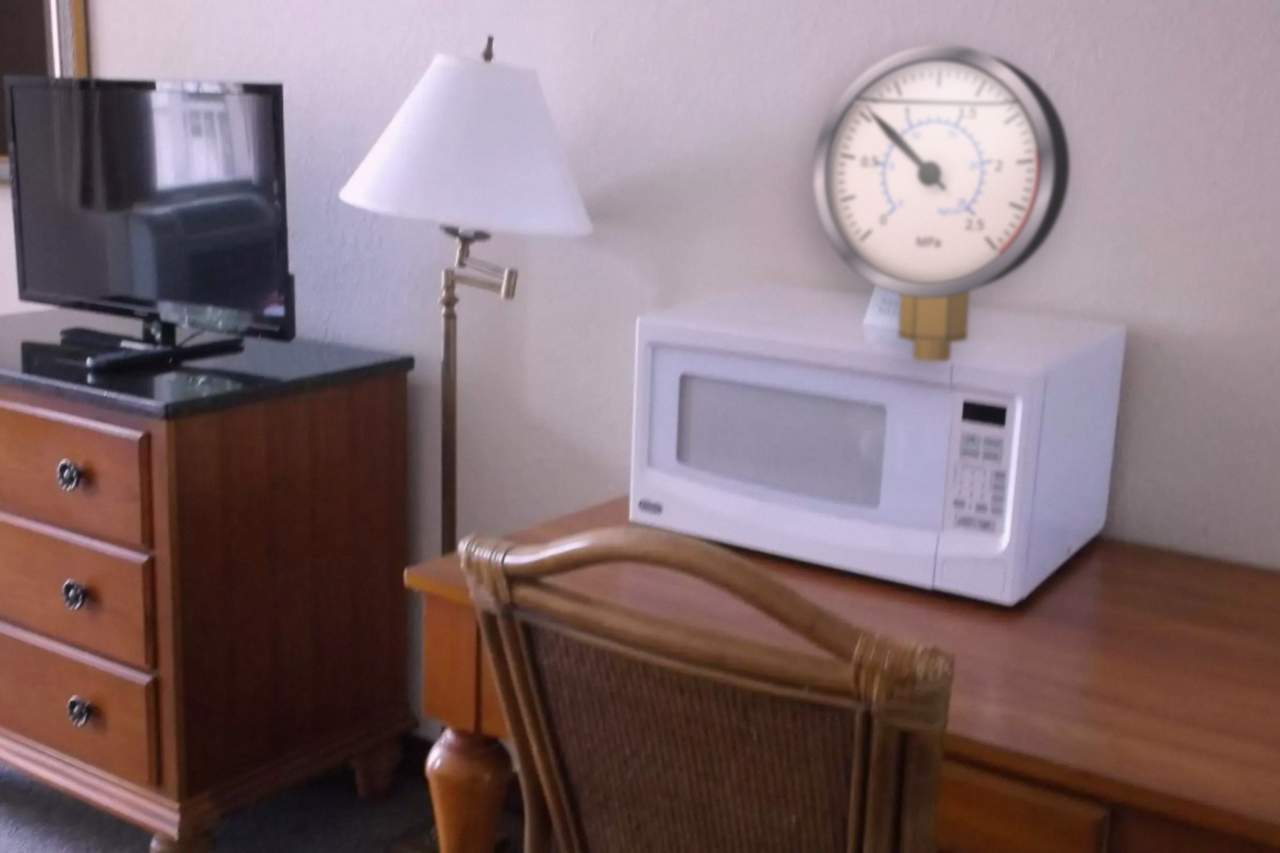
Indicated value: 0.8MPa
